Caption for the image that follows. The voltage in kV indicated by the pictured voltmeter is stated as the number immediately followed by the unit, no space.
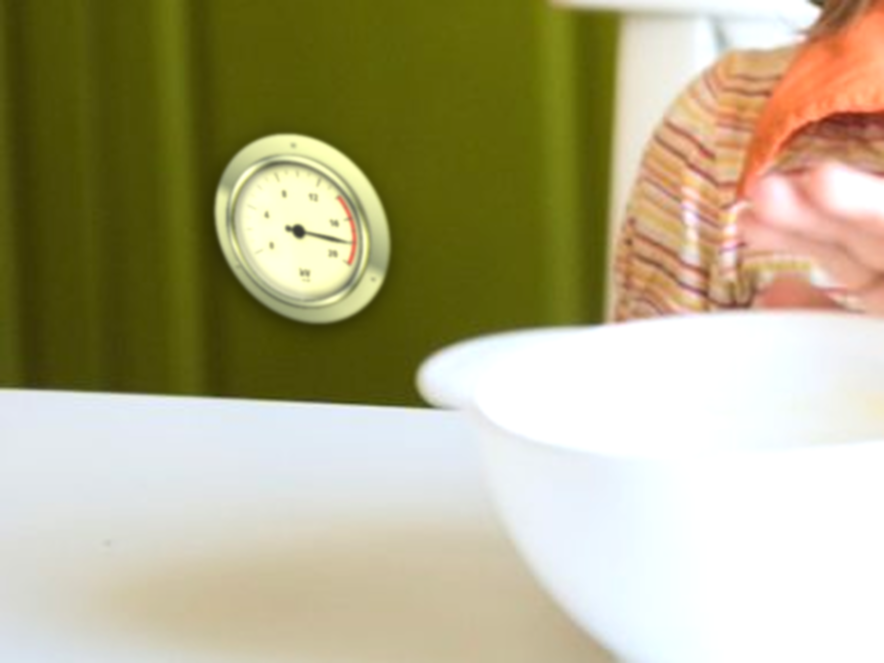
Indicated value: 18kV
